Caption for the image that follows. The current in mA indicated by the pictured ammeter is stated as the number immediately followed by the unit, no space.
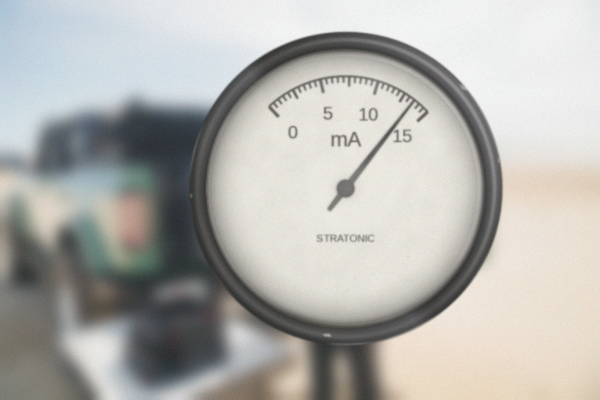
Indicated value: 13.5mA
